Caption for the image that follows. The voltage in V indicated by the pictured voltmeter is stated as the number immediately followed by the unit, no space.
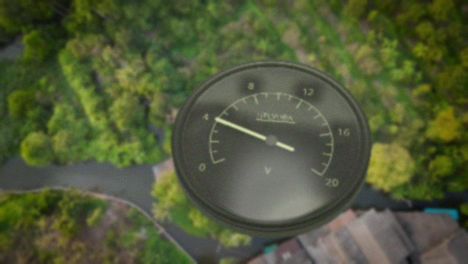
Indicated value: 4V
